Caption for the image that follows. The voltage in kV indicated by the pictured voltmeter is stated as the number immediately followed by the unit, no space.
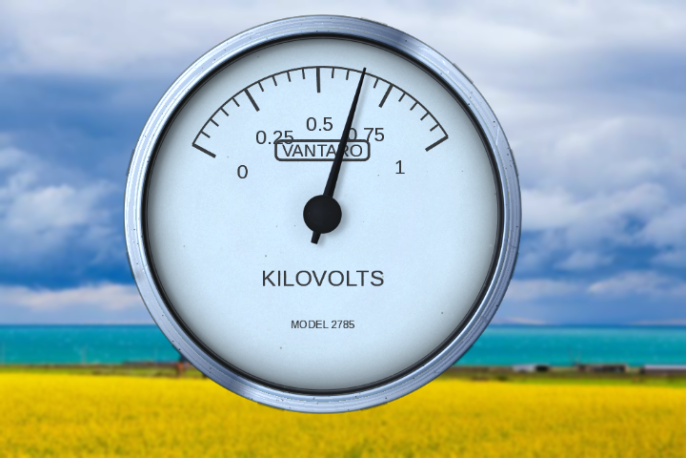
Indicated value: 0.65kV
